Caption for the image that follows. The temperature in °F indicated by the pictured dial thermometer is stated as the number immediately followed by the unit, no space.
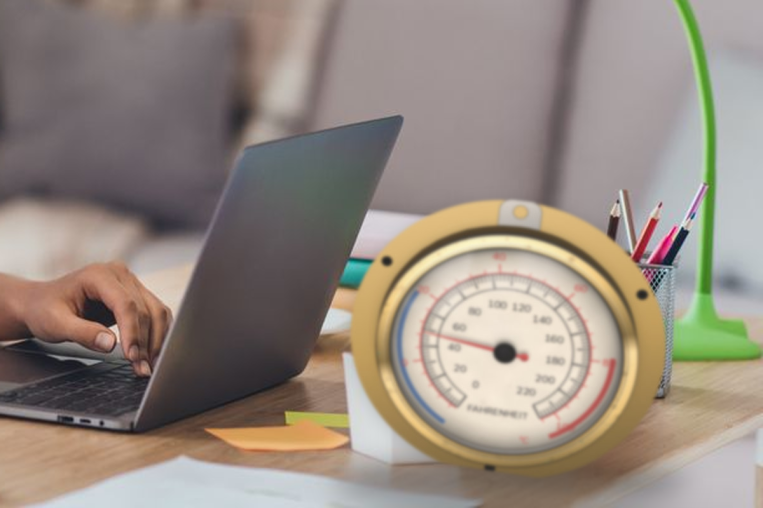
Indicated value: 50°F
